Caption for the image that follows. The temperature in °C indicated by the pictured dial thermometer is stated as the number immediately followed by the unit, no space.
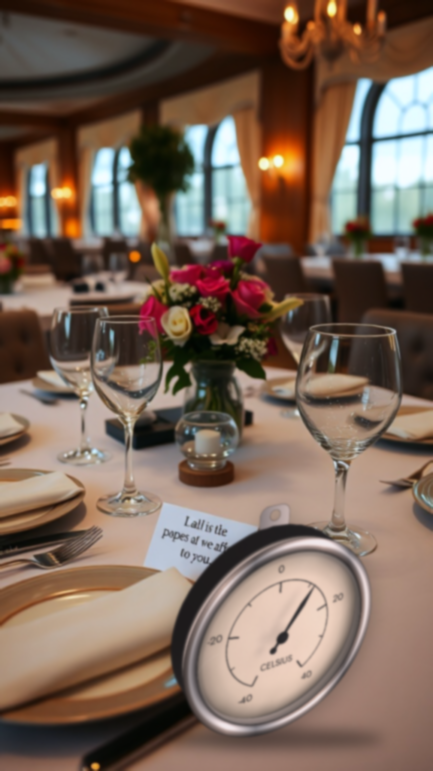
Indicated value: 10°C
